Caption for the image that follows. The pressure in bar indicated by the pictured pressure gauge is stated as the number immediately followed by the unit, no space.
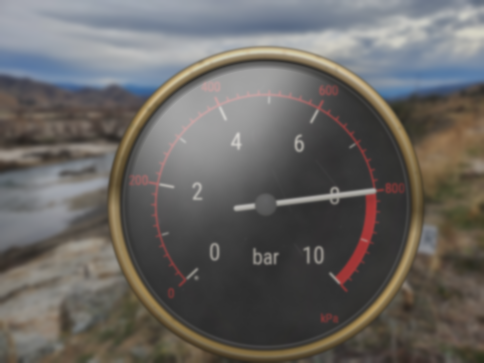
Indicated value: 8bar
